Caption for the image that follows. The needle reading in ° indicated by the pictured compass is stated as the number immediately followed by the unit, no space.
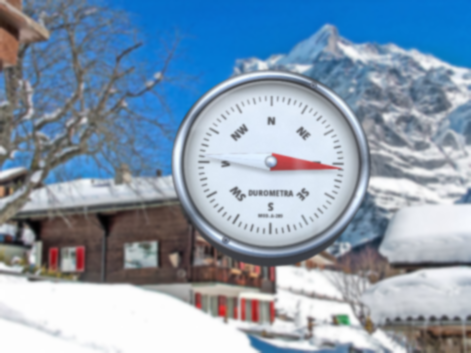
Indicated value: 95°
